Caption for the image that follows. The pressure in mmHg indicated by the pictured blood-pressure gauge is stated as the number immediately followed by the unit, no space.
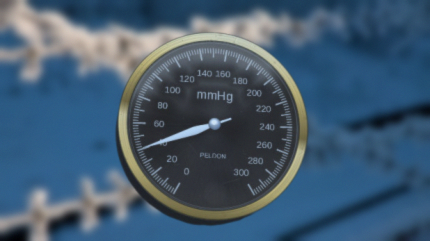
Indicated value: 40mmHg
